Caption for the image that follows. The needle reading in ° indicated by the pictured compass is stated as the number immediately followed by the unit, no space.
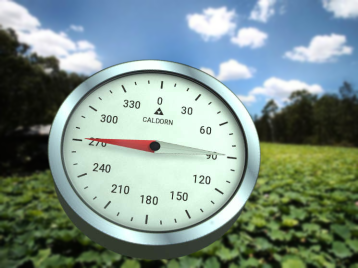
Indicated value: 270°
